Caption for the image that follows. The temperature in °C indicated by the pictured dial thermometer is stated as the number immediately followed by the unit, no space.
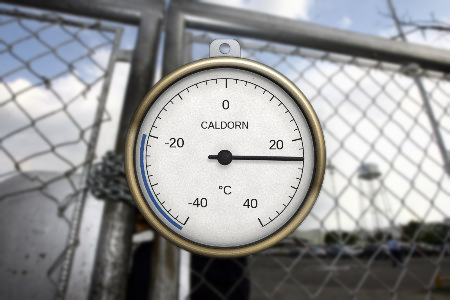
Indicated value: 24°C
